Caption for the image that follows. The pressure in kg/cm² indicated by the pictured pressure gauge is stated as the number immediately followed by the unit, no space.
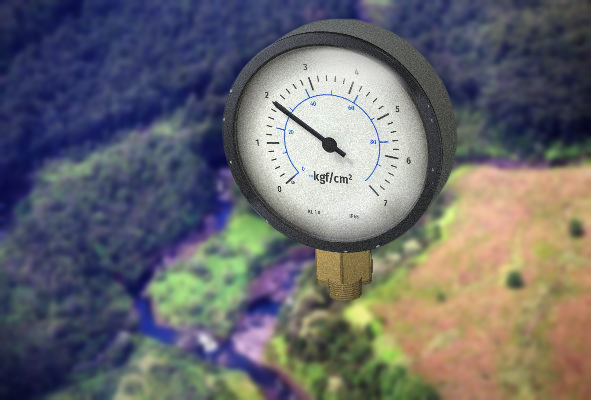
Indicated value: 2kg/cm²
